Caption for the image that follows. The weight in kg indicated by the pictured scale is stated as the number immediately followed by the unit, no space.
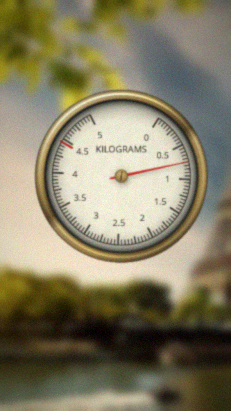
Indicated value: 0.75kg
